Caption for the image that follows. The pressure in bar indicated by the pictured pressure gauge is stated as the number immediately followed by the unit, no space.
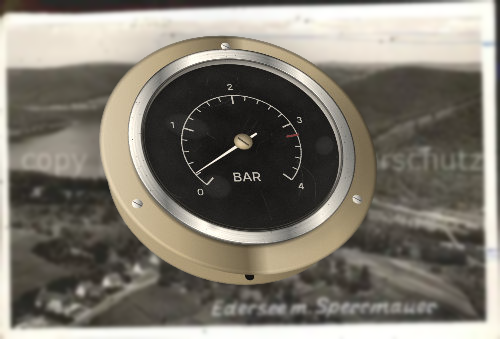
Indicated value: 0.2bar
